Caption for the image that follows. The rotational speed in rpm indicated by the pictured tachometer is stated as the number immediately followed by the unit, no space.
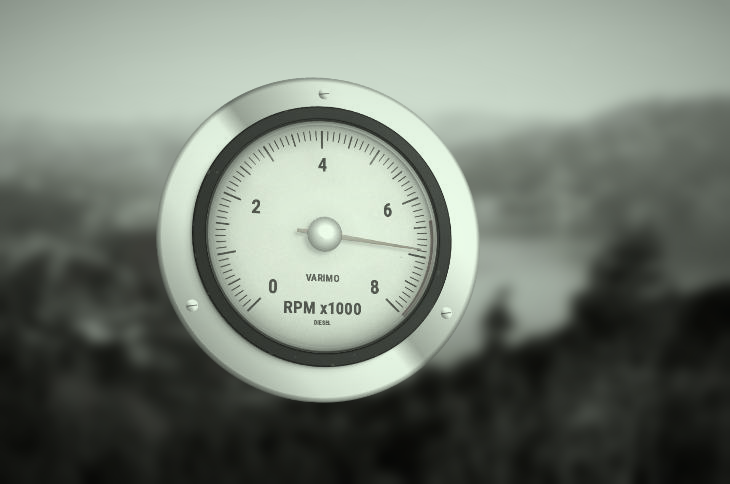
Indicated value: 6900rpm
